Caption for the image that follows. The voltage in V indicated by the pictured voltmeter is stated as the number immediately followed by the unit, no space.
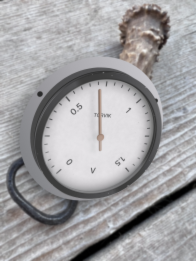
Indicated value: 0.7V
